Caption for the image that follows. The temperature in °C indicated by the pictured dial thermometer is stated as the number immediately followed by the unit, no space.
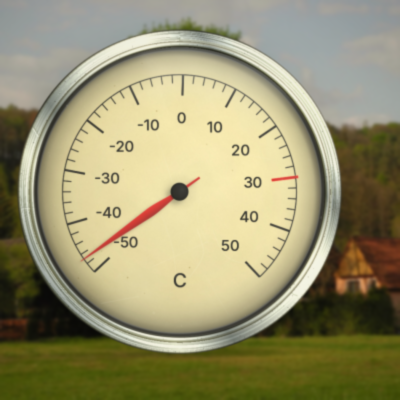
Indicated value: -47°C
